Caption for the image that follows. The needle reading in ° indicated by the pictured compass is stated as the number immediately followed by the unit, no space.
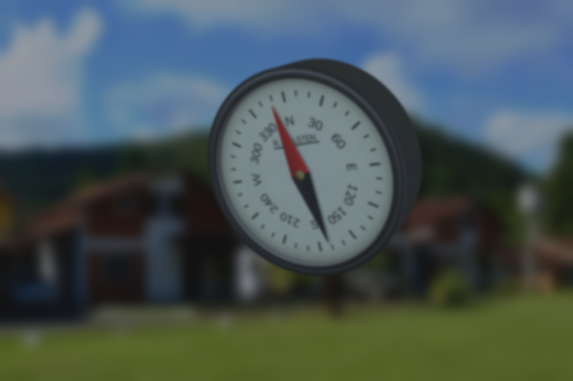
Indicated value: 350°
